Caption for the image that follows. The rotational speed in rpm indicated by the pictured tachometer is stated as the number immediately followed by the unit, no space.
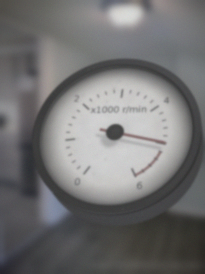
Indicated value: 5000rpm
